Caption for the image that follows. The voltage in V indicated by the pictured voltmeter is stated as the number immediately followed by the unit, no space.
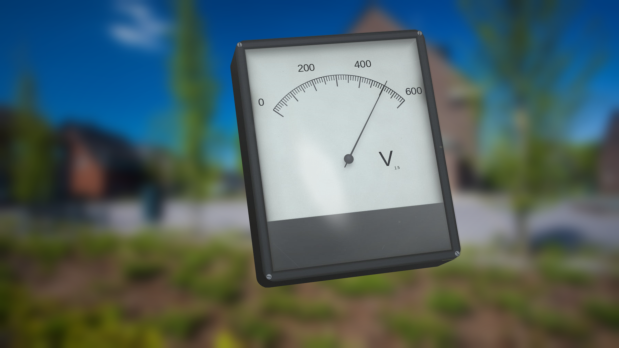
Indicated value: 500V
